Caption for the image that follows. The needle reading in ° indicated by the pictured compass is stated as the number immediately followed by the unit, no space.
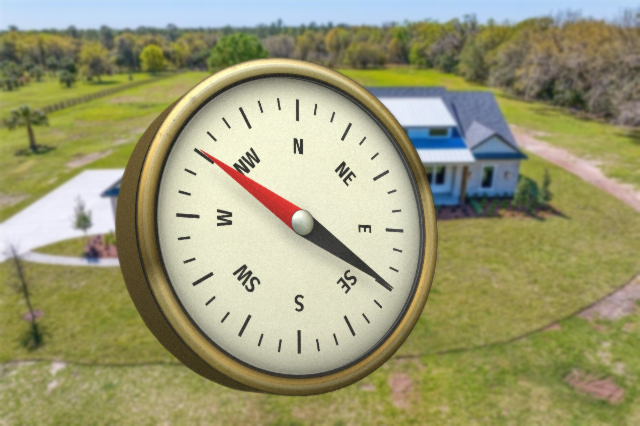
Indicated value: 300°
